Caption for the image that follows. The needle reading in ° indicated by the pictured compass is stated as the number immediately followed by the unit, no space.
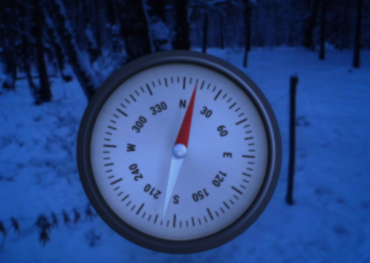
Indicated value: 10°
